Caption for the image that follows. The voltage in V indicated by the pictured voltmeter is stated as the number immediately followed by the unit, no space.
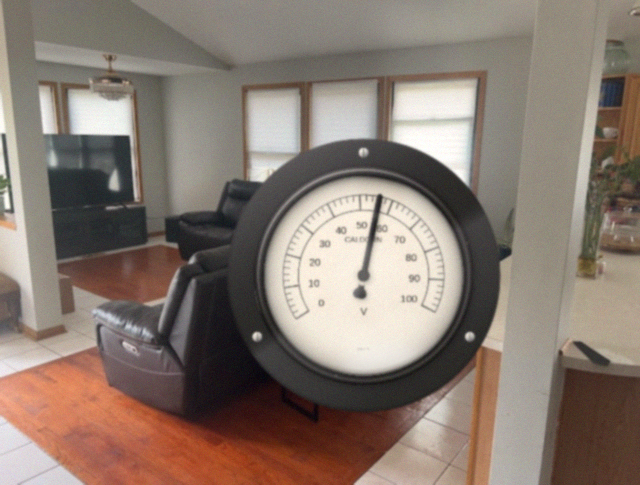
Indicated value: 56V
